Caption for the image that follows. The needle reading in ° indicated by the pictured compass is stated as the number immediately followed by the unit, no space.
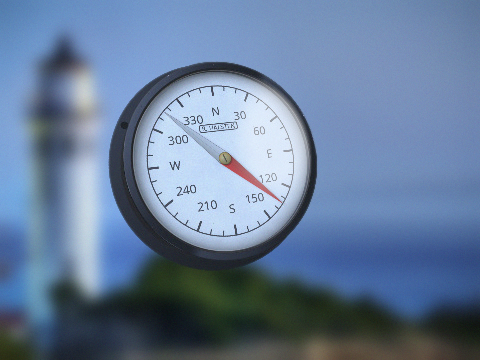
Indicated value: 135°
